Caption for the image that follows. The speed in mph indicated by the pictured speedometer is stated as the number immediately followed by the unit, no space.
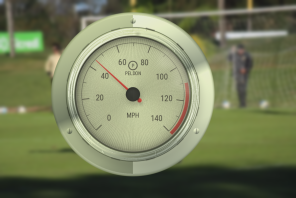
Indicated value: 45mph
